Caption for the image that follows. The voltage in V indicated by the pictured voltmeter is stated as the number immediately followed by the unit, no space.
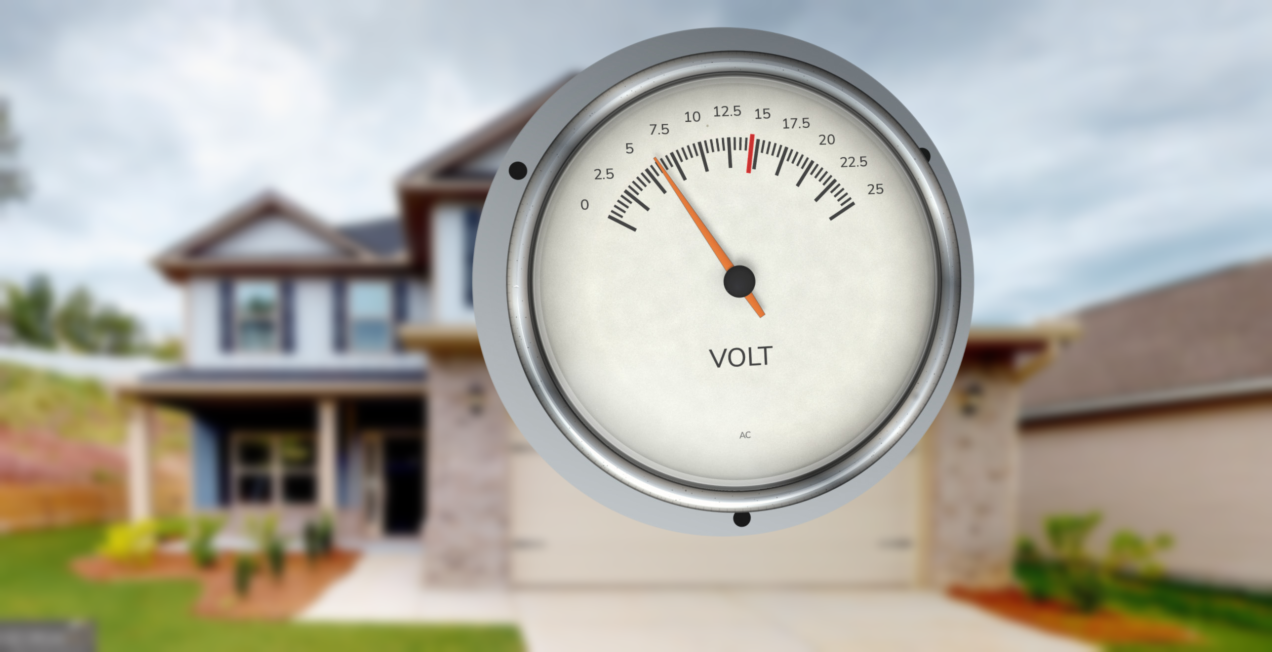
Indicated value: 6V
